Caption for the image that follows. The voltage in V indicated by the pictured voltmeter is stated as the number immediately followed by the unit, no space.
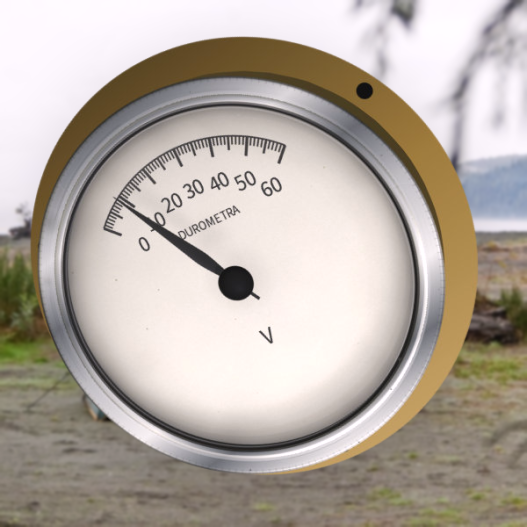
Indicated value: 10V
